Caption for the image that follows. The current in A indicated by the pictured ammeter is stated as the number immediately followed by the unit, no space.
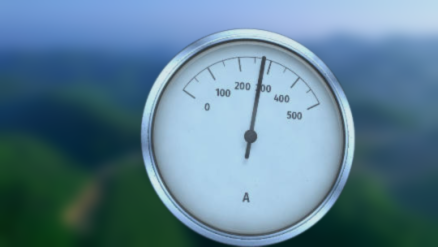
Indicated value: 275A
